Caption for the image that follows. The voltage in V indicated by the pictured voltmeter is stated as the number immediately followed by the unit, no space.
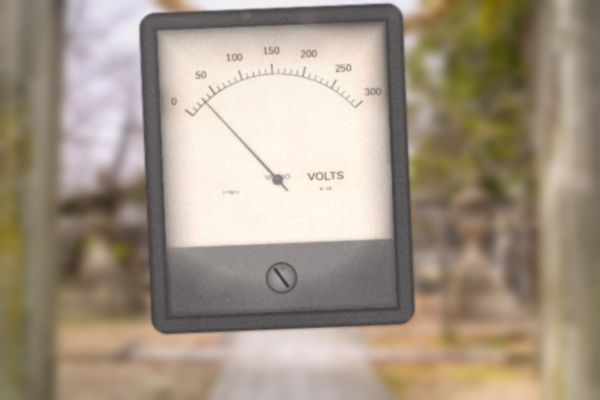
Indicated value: 30V
